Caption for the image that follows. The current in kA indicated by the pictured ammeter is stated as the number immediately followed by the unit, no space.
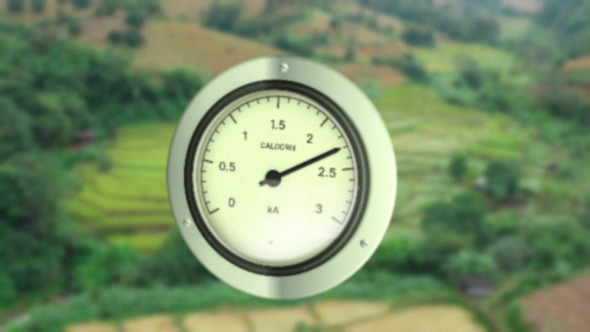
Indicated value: 2.3kA
